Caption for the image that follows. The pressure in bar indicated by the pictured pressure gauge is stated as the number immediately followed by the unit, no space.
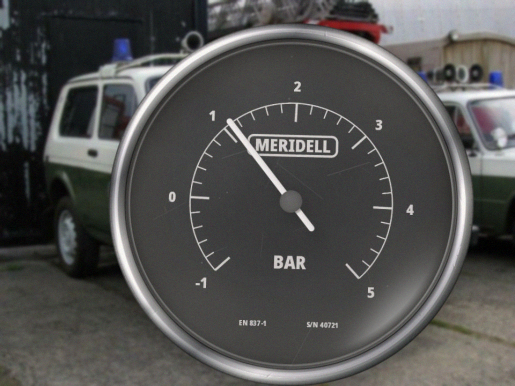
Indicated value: 1.1bar
